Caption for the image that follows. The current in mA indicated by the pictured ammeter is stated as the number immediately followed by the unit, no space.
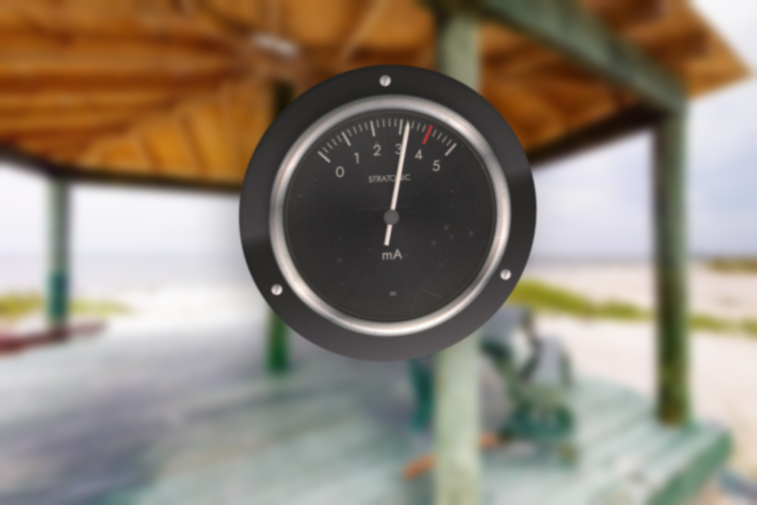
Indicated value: 3.2mA
